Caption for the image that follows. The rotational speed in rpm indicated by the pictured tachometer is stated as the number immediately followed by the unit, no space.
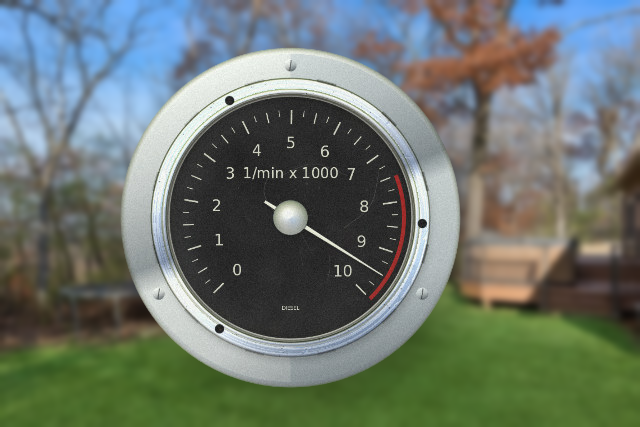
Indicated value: 9500rpm
